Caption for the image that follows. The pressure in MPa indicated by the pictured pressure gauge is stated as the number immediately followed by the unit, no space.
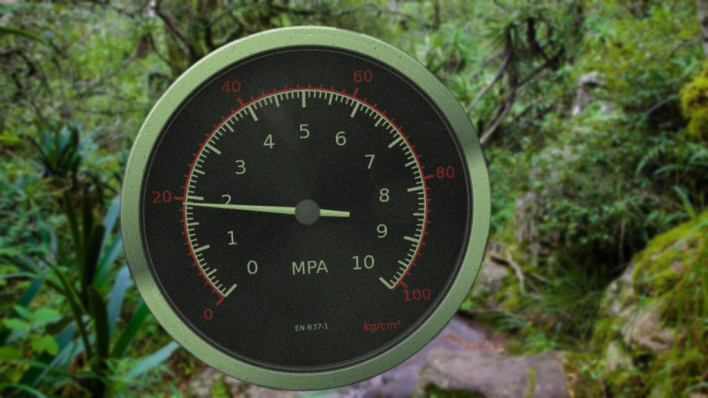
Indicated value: 1.9MPa
